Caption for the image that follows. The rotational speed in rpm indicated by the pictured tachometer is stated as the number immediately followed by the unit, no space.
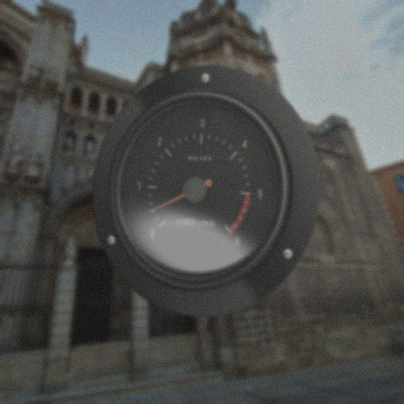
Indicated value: 400rpm
